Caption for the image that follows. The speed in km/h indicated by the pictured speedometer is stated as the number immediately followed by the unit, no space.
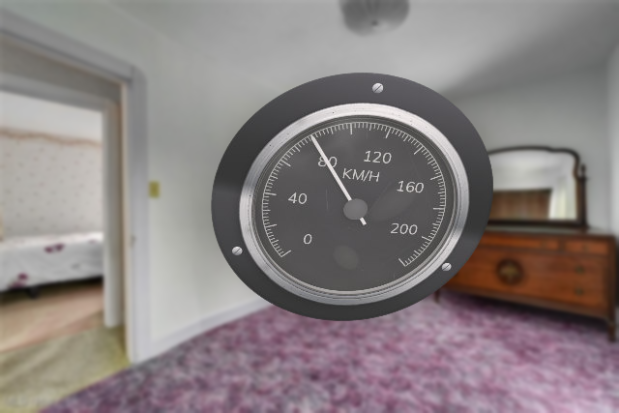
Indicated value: 80km/h
